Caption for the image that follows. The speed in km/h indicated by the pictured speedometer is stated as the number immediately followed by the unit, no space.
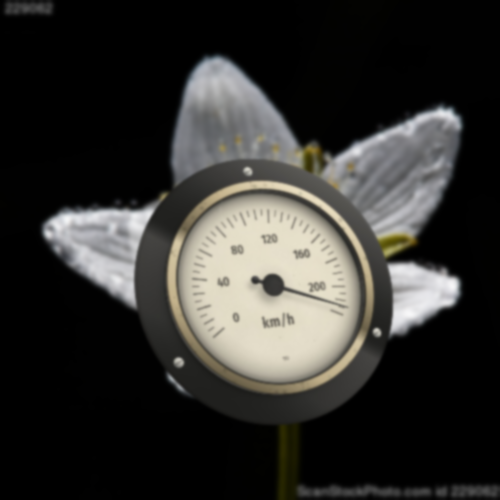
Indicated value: 215km/h
